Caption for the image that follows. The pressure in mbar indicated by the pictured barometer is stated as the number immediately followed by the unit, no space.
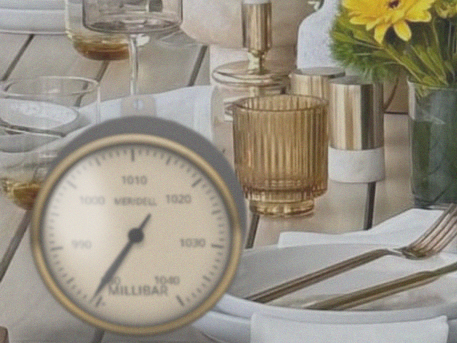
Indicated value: 981mbar
